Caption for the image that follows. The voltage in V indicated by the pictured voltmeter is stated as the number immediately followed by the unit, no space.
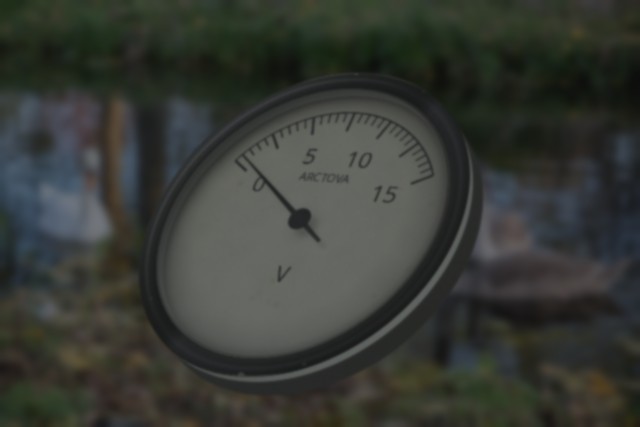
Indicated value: 0.5V
